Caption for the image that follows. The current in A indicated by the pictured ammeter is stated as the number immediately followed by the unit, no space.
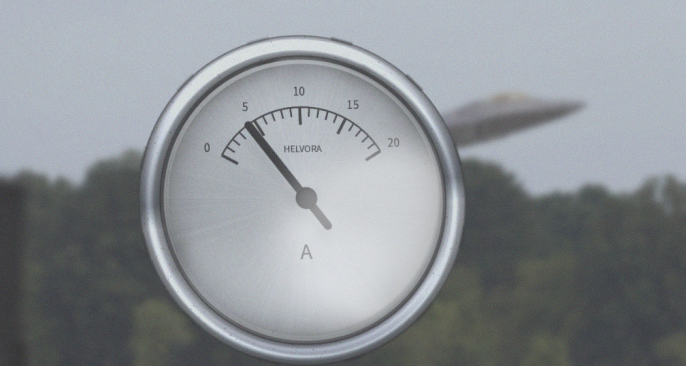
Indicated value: 4A
